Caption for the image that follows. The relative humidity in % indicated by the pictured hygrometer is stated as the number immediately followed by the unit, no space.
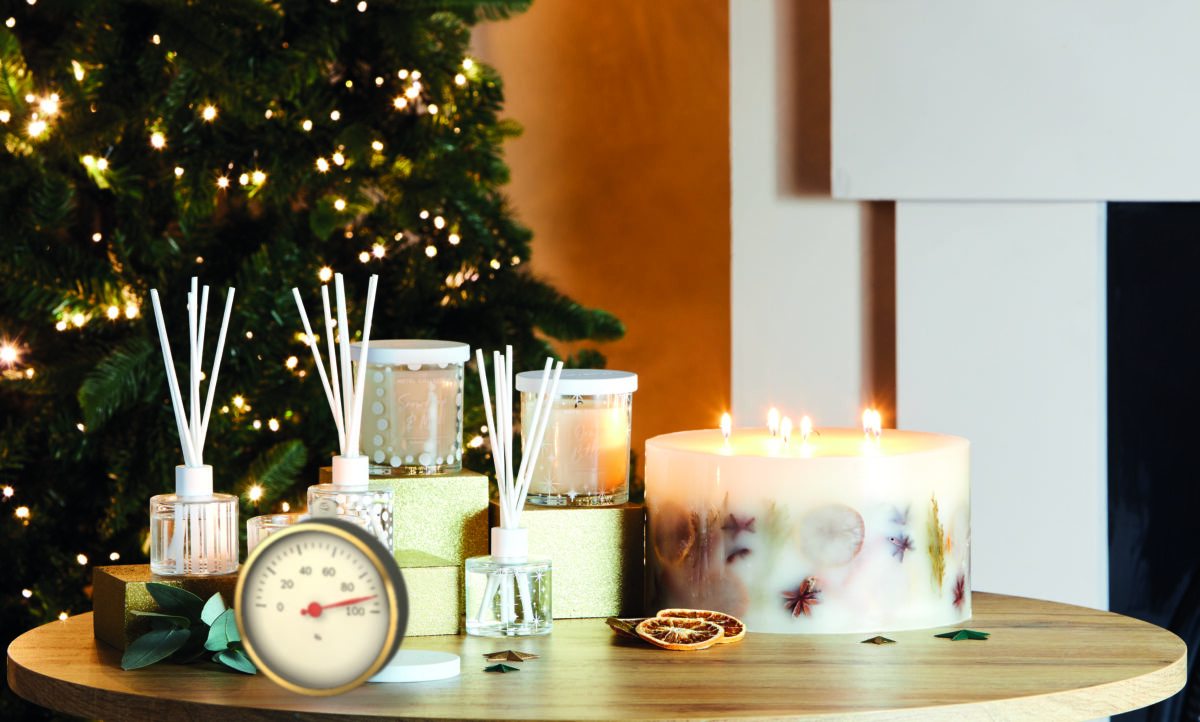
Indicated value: 92%
